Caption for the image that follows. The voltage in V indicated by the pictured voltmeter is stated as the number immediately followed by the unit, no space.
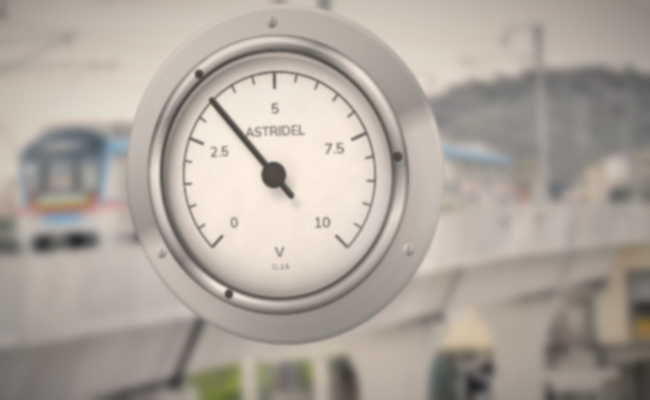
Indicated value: 3.5V
